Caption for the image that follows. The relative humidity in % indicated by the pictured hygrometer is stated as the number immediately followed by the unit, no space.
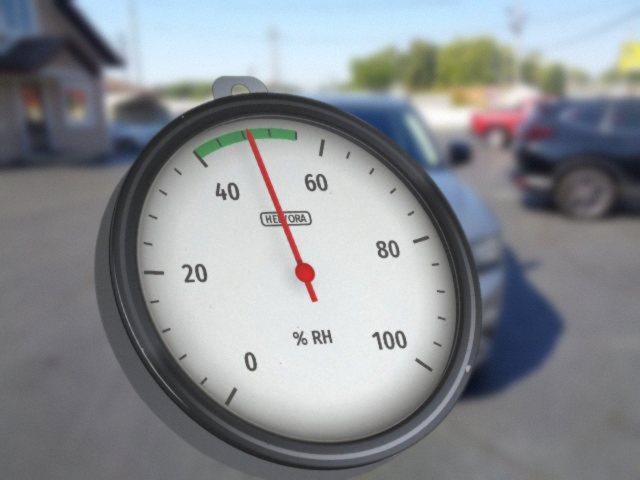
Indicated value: 48%
